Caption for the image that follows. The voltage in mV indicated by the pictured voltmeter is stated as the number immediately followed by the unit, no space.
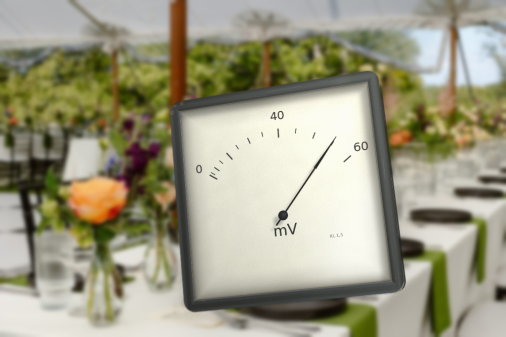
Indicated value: 55mV
